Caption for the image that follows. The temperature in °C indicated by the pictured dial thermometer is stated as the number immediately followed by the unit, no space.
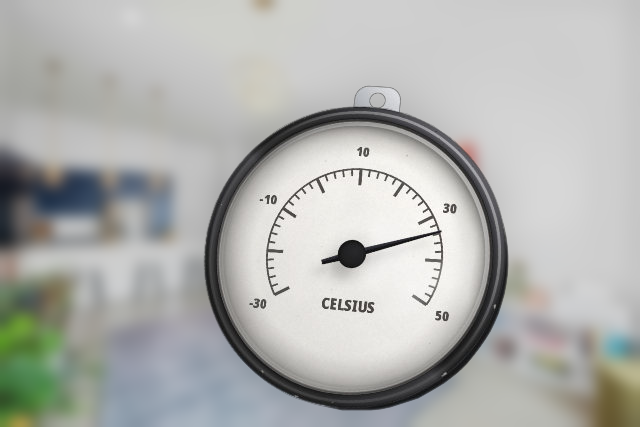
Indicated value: 34°C
